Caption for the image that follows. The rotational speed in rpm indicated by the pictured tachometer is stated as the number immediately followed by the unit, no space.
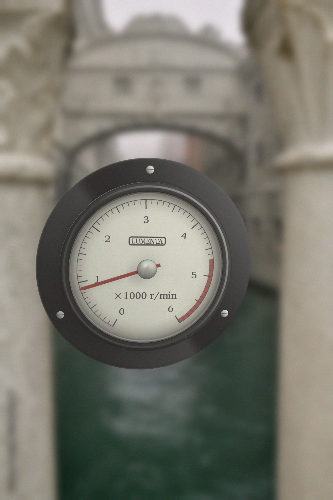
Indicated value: 900rpm
